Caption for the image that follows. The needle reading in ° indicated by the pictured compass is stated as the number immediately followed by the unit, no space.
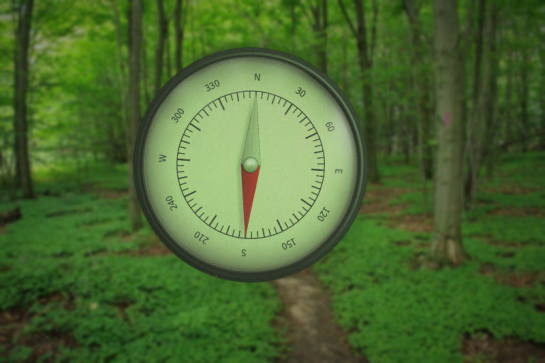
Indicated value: 180°
